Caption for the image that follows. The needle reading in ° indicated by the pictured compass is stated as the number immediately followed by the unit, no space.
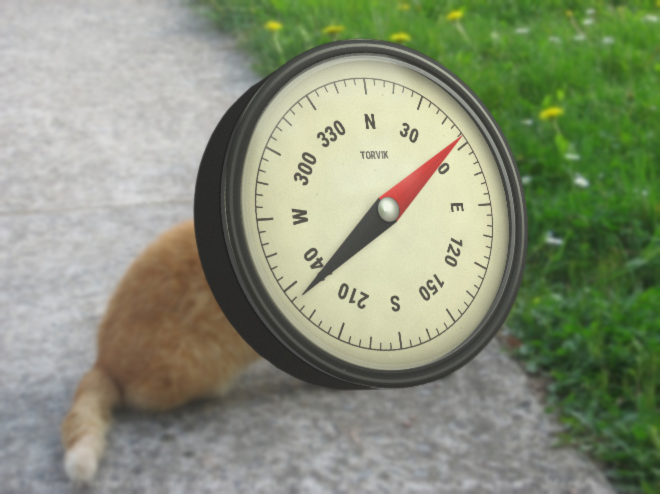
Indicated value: 55°
